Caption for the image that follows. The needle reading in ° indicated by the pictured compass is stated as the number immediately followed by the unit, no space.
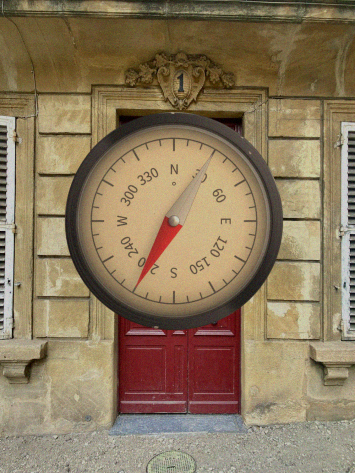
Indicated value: 210°
